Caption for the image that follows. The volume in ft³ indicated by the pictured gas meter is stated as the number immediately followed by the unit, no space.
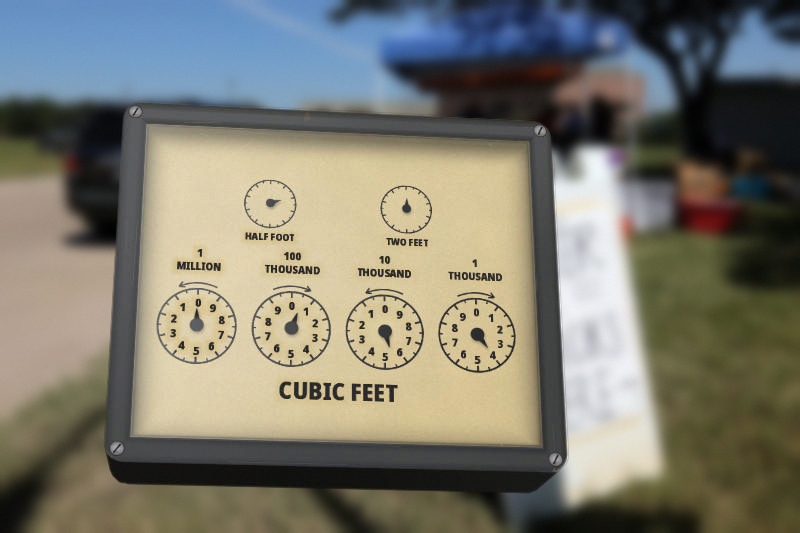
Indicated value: 5400ft³
